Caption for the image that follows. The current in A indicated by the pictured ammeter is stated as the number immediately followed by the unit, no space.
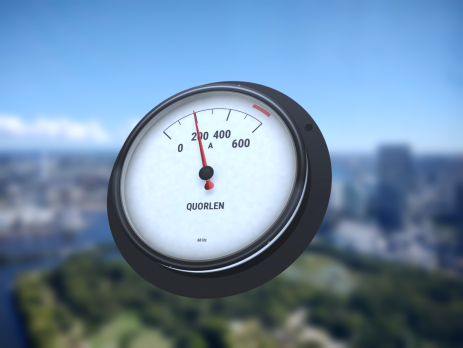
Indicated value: 200A
